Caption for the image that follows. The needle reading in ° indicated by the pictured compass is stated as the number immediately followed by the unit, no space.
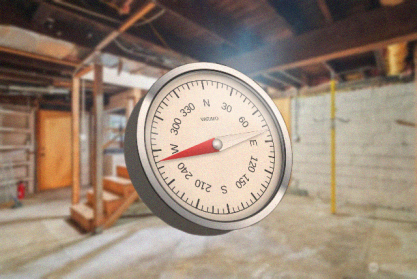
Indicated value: 260°
